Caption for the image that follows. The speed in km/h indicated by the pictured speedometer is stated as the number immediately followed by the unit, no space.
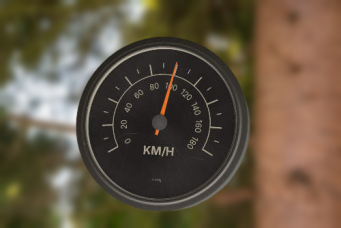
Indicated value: 100km/h
